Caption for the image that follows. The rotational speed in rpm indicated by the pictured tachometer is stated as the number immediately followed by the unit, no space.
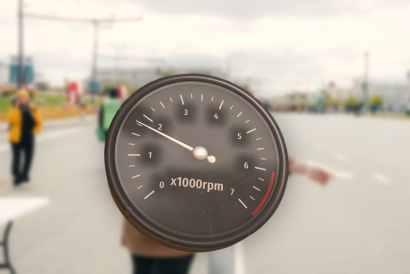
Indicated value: 1750rpm
